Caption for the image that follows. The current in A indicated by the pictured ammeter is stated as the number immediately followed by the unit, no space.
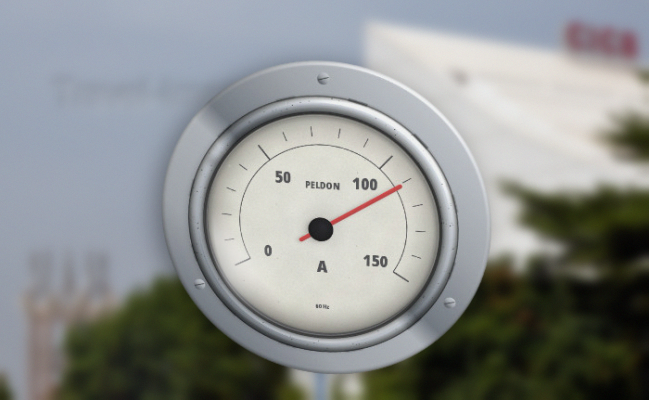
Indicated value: 110A
